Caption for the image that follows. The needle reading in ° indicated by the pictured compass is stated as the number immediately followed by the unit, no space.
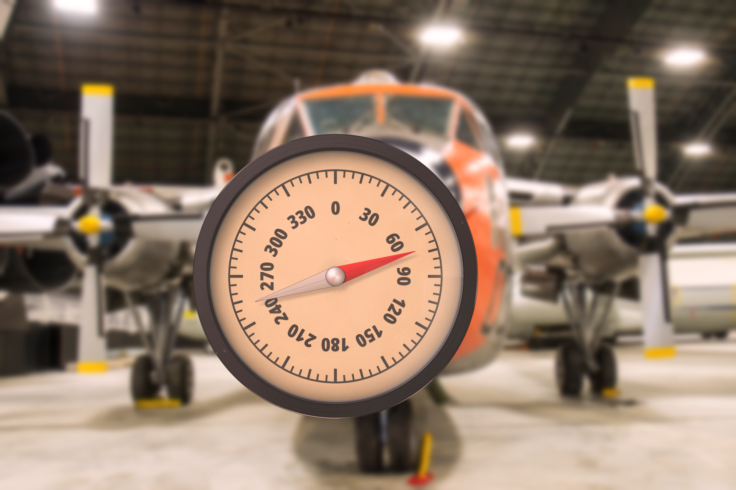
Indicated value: 72.5°
